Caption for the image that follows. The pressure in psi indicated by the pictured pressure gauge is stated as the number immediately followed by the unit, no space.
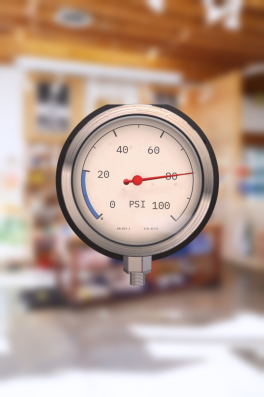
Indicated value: 80psi
